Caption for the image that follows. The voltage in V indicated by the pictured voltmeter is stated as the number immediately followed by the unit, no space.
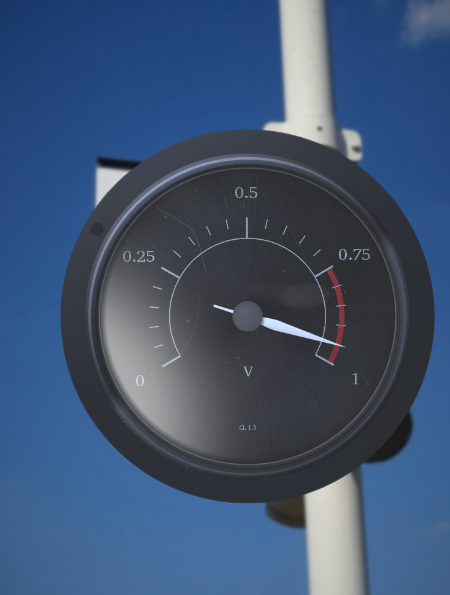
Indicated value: 0.95V
